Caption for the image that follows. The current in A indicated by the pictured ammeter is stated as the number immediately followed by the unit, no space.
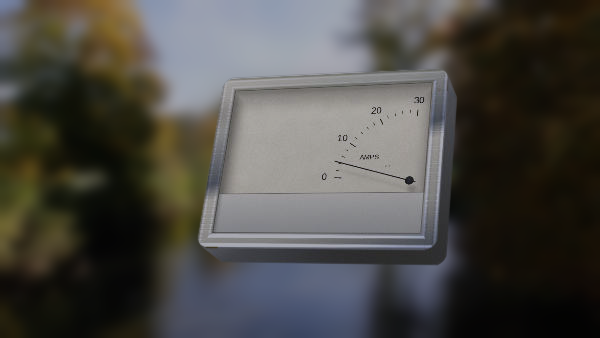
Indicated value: 4A
